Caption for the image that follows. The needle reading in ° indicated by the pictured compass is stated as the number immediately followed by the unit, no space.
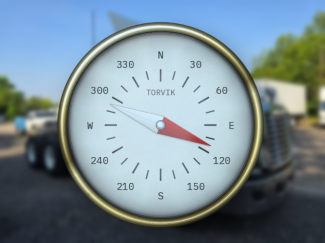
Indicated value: 112.5°
